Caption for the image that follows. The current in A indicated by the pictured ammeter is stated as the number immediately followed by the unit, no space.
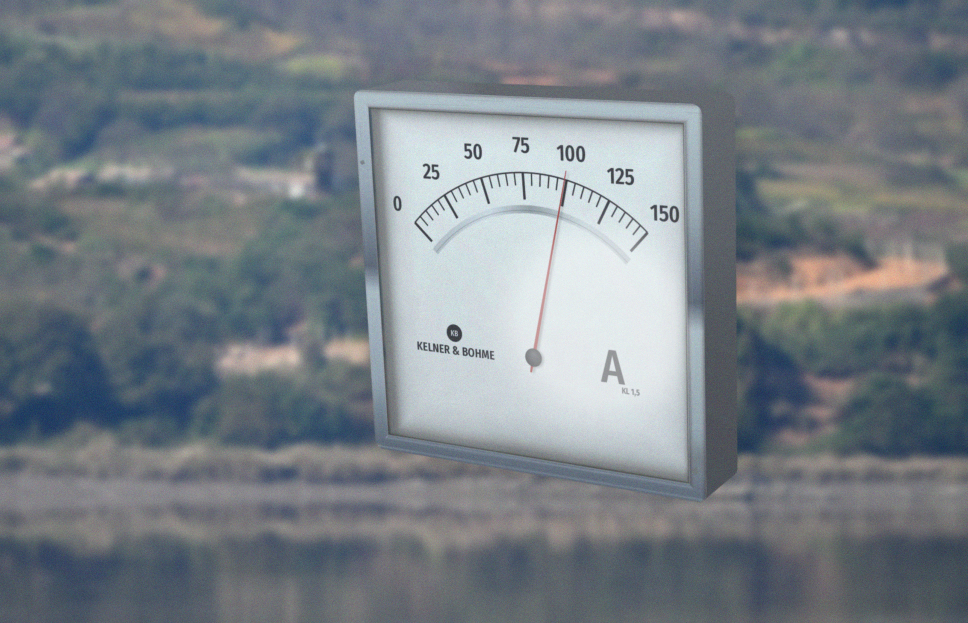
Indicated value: 100A
